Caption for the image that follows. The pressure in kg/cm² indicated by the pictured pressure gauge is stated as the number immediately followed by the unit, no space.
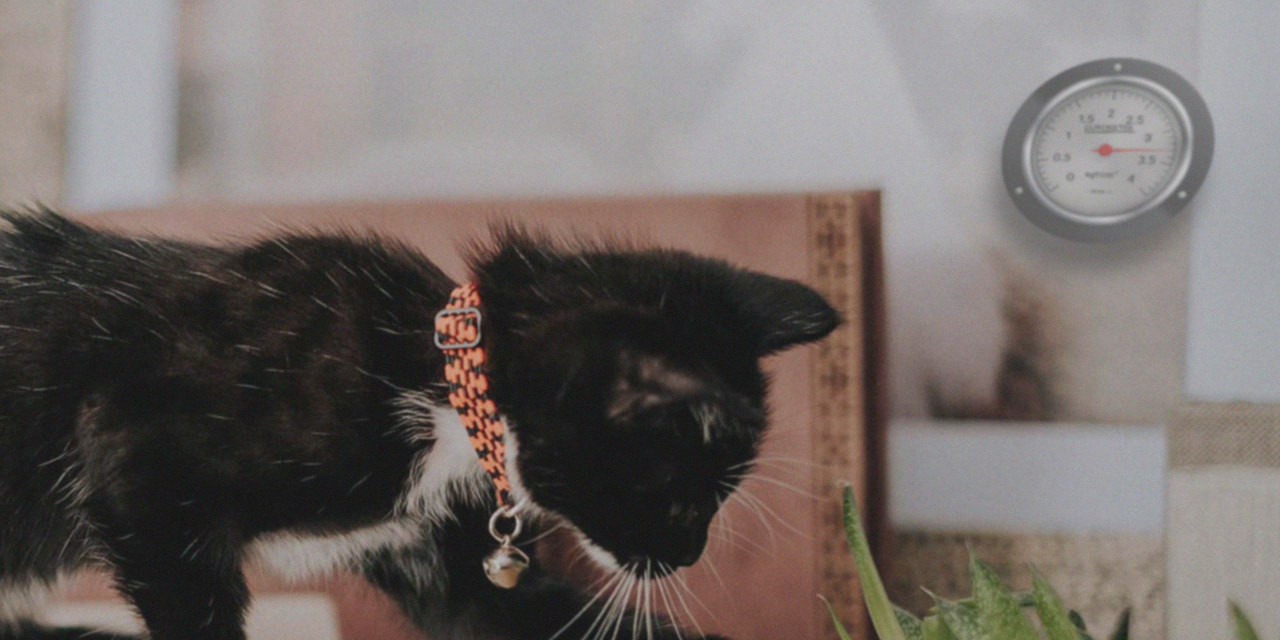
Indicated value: 3.3kg/cm²
